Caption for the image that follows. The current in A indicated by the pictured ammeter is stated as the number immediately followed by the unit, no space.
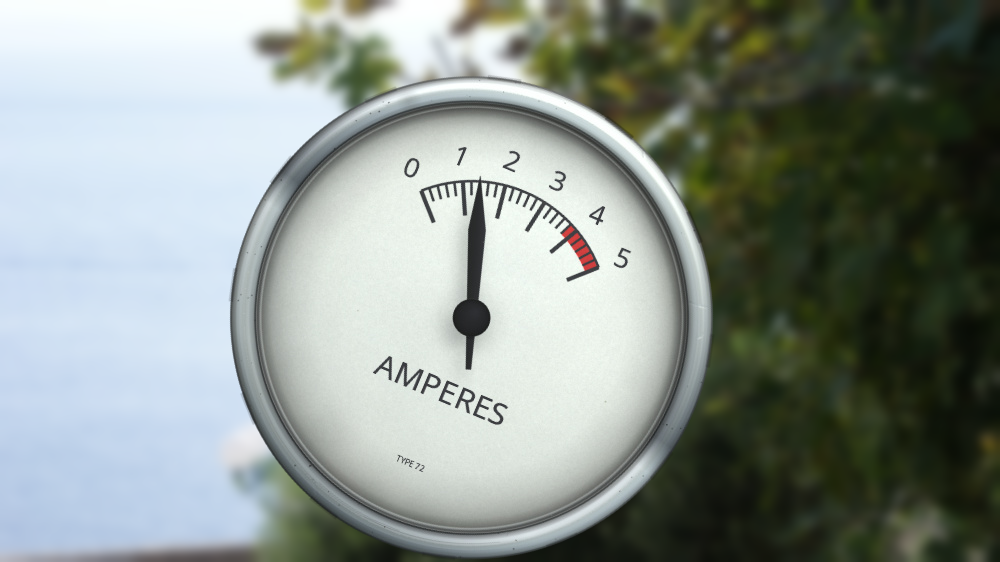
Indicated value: 1.4A
